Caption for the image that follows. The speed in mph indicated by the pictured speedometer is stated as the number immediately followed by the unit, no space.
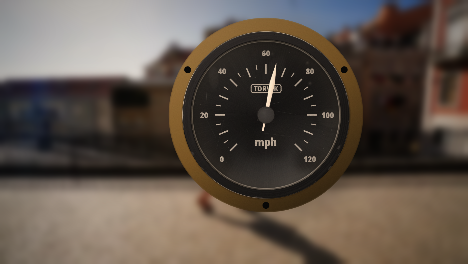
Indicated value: 65mph
